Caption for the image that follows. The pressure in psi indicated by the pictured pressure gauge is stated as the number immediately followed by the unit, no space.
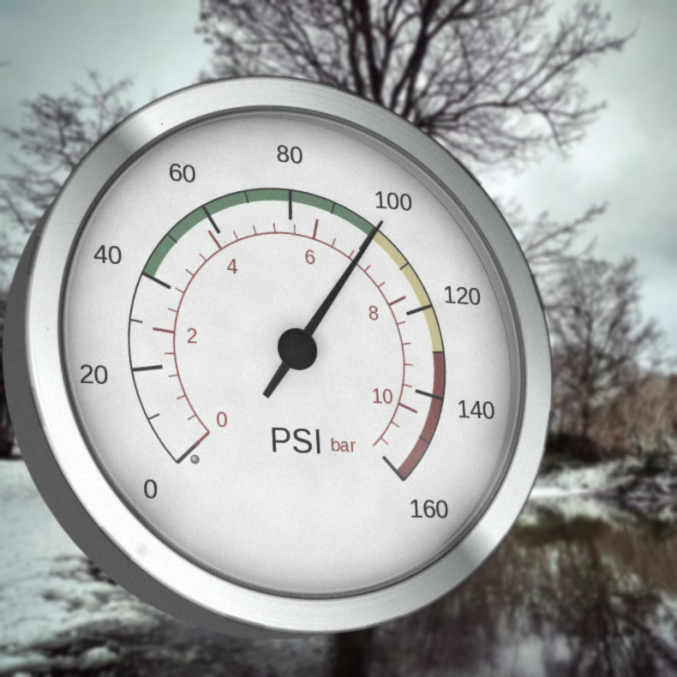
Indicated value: 100psi
